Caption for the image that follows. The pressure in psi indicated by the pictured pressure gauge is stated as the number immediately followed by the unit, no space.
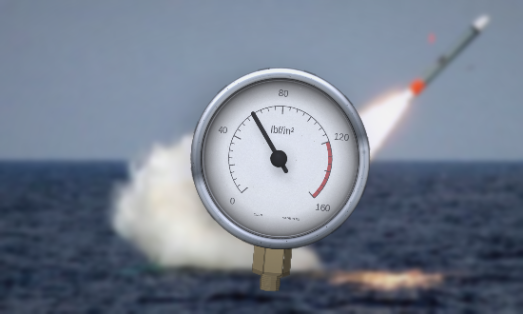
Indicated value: 60psi
